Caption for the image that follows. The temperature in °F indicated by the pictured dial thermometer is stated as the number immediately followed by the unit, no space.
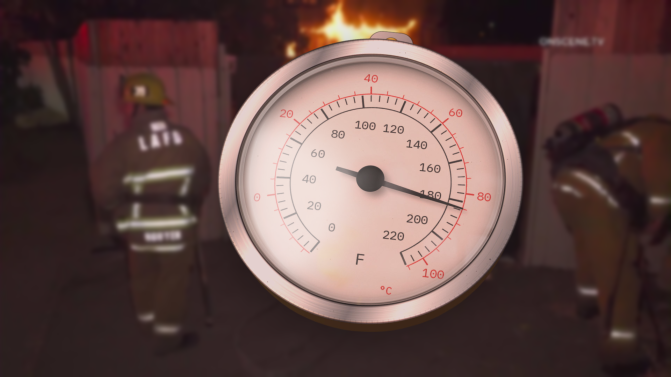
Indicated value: 184°F
